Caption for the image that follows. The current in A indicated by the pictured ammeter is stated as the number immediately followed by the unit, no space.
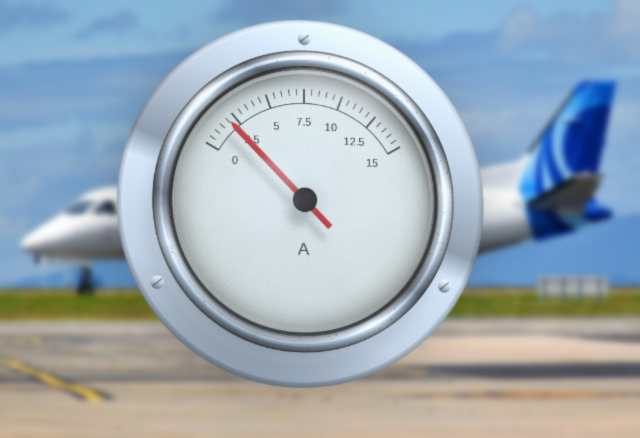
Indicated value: 2A
